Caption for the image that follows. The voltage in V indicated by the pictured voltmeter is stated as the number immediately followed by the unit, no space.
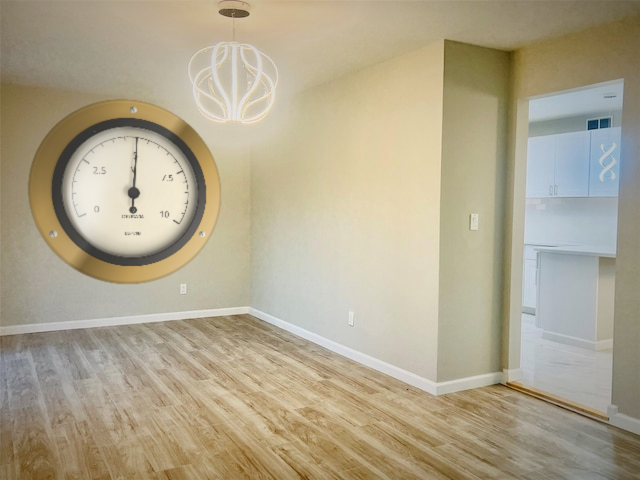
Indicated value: 5V
